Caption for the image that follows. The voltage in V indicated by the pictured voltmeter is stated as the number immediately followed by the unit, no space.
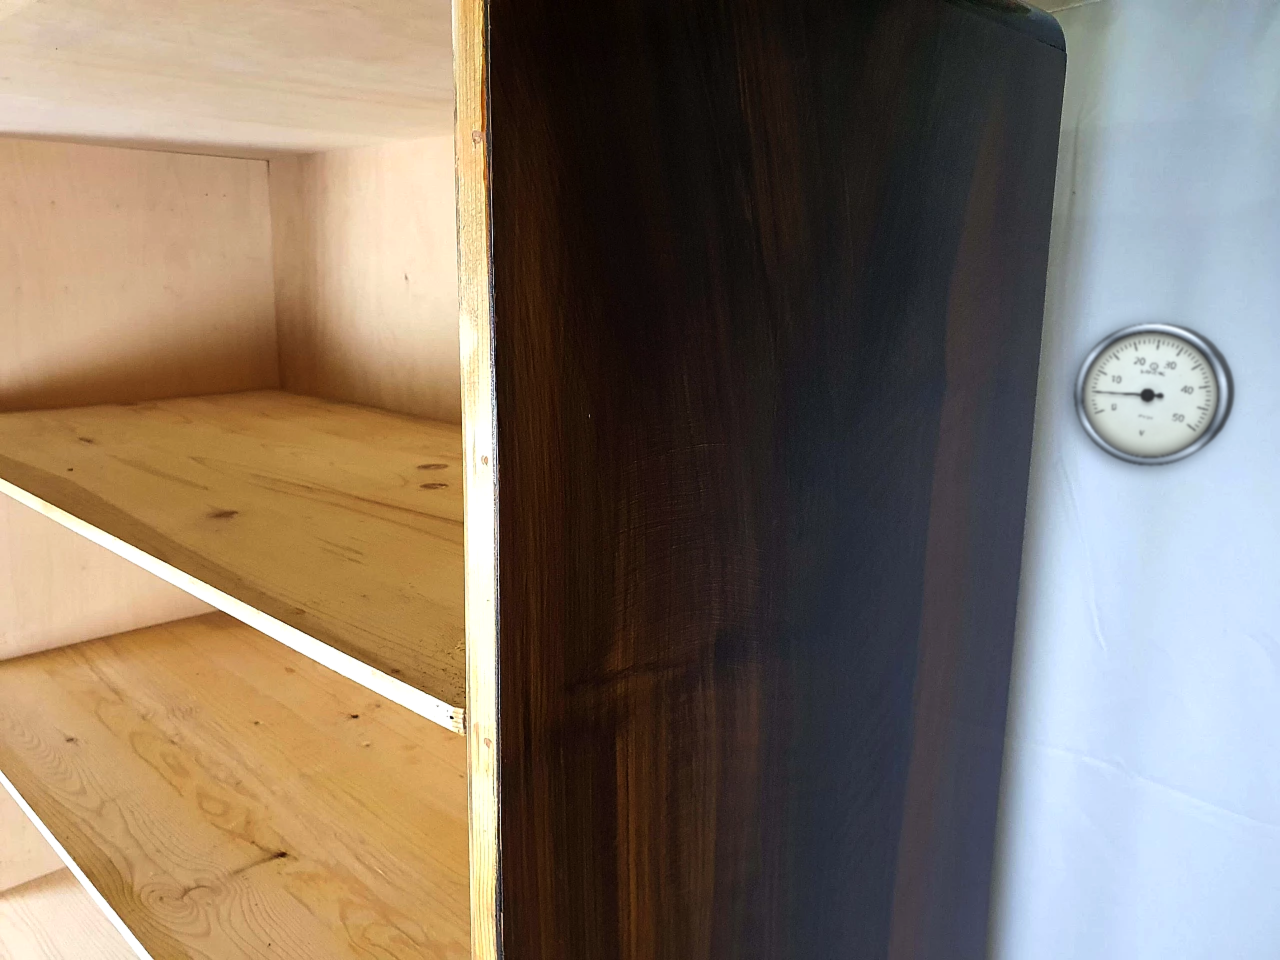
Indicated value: 5V
